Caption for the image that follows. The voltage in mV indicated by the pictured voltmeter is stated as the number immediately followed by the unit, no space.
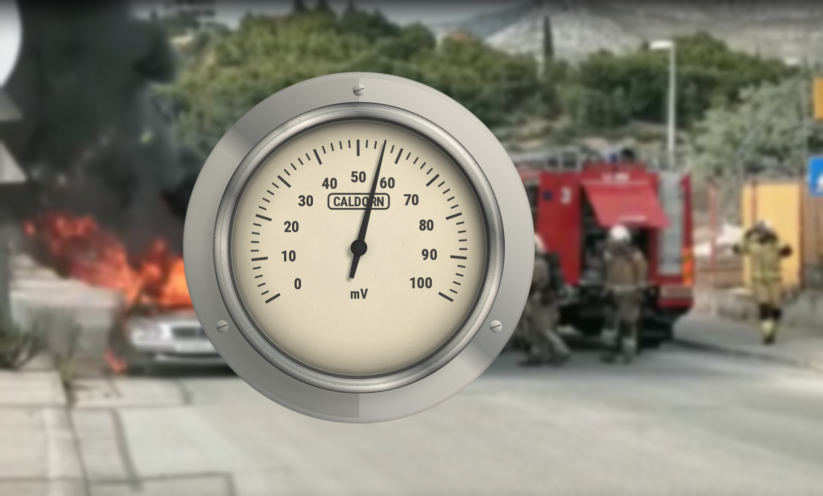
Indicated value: 56mV
